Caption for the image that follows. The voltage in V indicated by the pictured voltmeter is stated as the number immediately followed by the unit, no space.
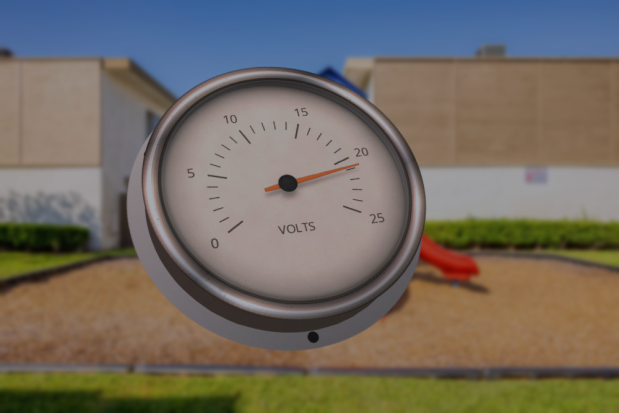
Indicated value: 21V
